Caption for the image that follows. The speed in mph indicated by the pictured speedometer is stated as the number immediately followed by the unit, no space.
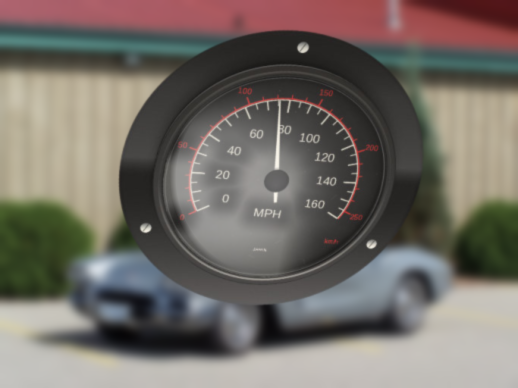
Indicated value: 75mph
